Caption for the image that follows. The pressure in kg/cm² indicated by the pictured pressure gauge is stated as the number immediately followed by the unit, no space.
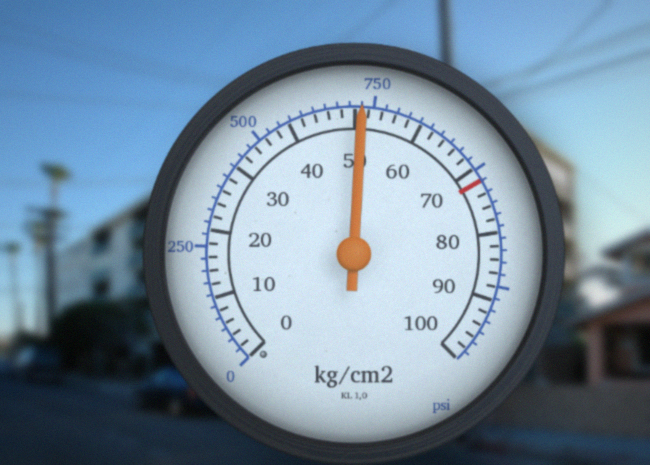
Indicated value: 51kg/cm²
